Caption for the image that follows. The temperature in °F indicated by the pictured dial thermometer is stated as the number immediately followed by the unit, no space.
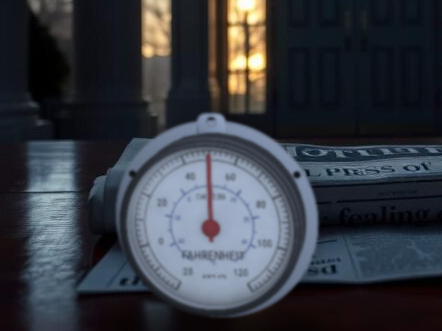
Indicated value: 50°F
